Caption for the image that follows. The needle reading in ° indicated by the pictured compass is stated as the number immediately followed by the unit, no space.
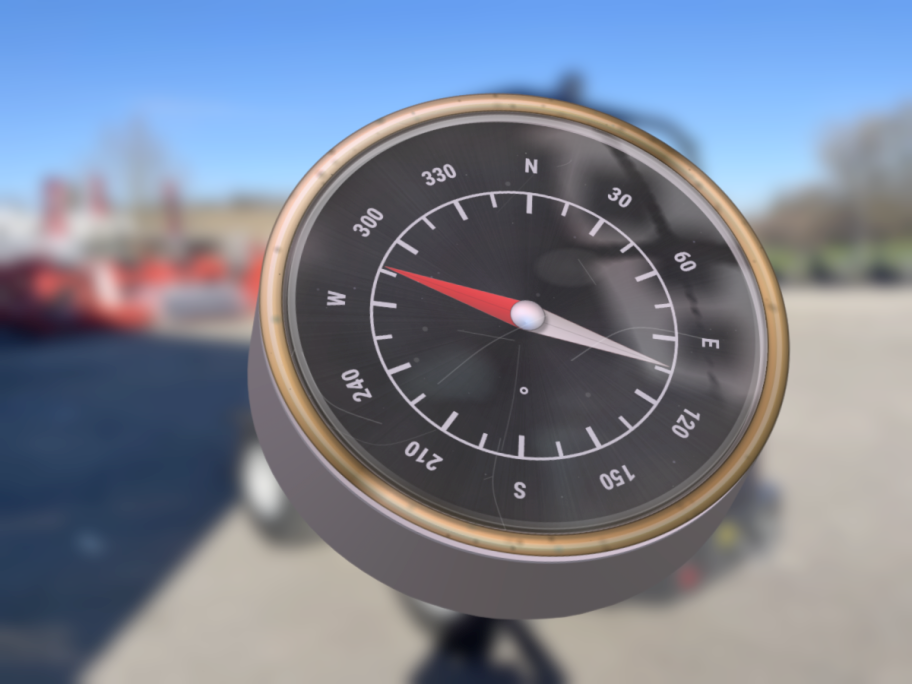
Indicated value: 285°
